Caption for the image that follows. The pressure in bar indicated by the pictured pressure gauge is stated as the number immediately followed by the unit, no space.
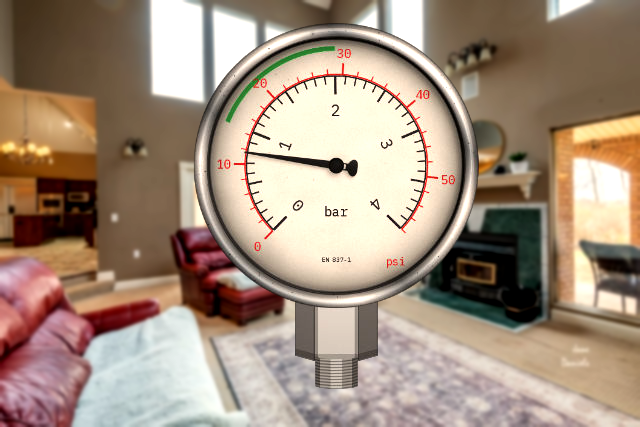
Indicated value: 0.8bar
